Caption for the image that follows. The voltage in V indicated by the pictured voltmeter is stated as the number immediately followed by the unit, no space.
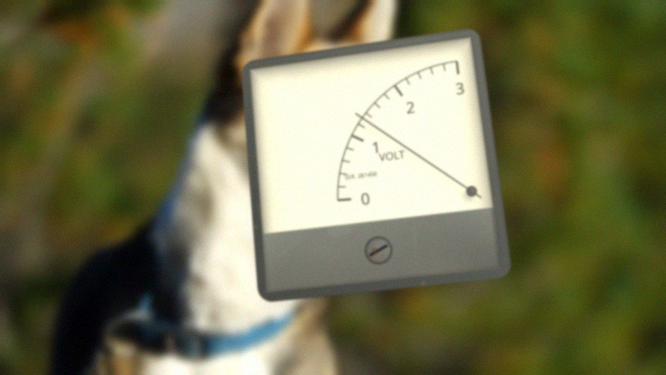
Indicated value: 1.3V
